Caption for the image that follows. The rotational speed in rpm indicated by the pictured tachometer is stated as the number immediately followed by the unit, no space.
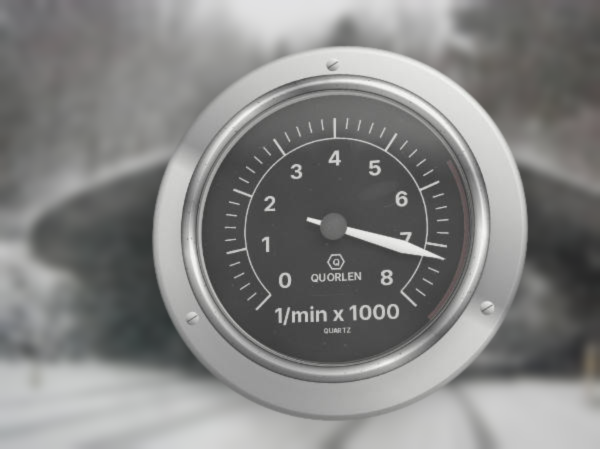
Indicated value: 7200rpm
